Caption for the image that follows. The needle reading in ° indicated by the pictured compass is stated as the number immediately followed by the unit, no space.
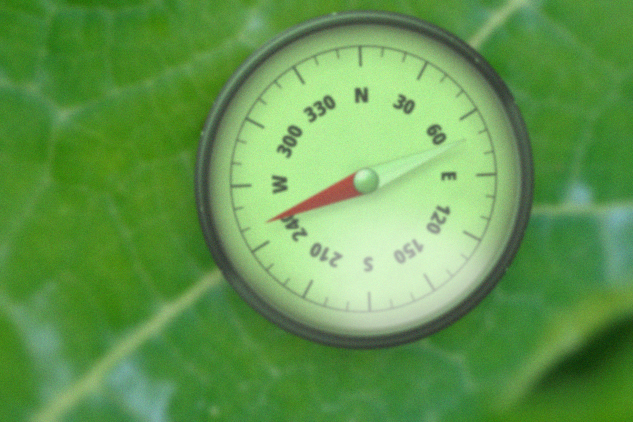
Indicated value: 250°
